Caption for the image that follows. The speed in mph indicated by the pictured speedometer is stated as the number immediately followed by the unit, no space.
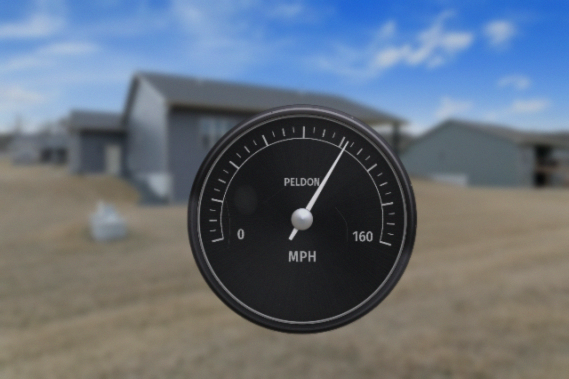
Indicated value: 102.5mph
